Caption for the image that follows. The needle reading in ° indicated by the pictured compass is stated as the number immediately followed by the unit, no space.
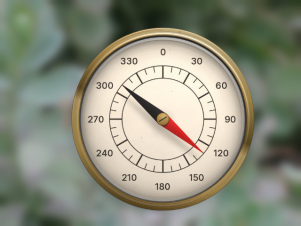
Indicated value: 130°
